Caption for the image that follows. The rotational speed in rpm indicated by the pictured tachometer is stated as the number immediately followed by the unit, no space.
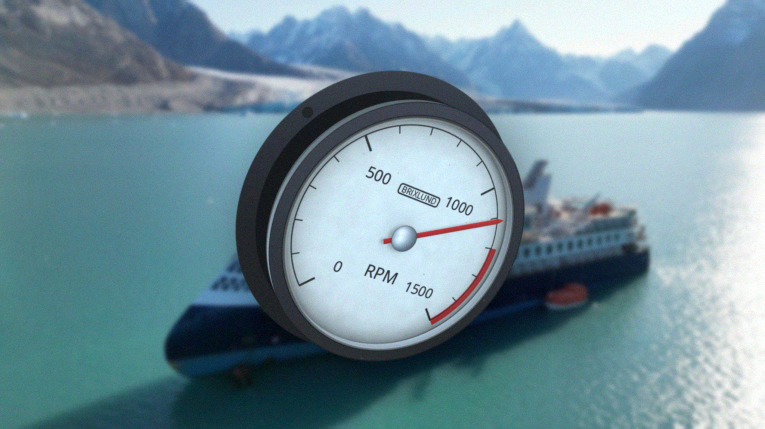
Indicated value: 1100rpm
